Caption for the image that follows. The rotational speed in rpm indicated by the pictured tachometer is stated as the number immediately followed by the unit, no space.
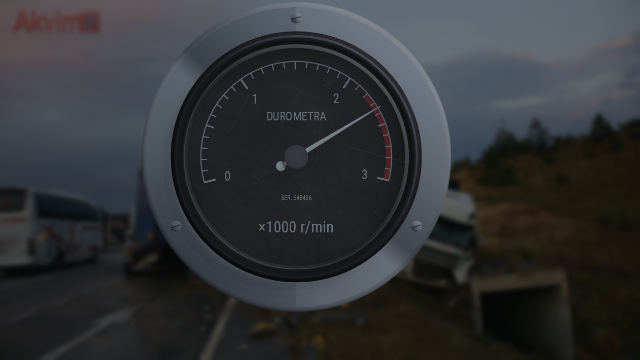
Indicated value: 2350rpm
